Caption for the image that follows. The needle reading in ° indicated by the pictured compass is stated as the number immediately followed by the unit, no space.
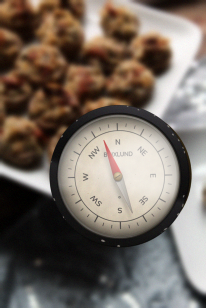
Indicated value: 340°
